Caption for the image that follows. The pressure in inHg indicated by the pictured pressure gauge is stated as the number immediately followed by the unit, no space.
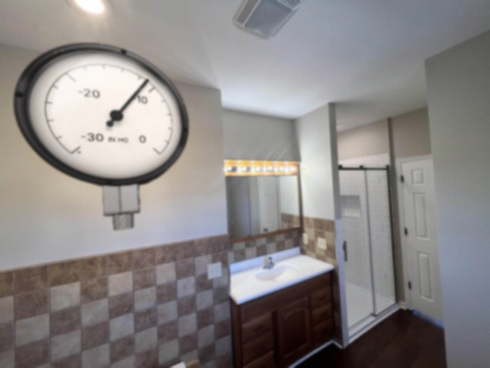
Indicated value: -11inHg
